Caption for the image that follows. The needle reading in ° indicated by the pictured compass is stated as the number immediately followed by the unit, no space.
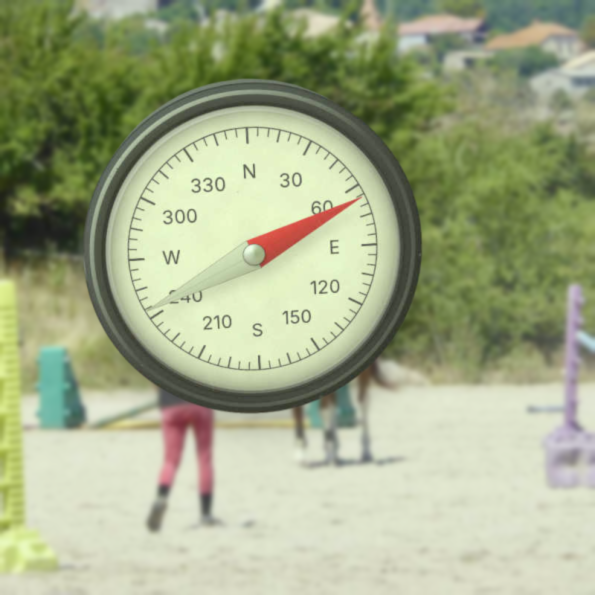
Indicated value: 65°
